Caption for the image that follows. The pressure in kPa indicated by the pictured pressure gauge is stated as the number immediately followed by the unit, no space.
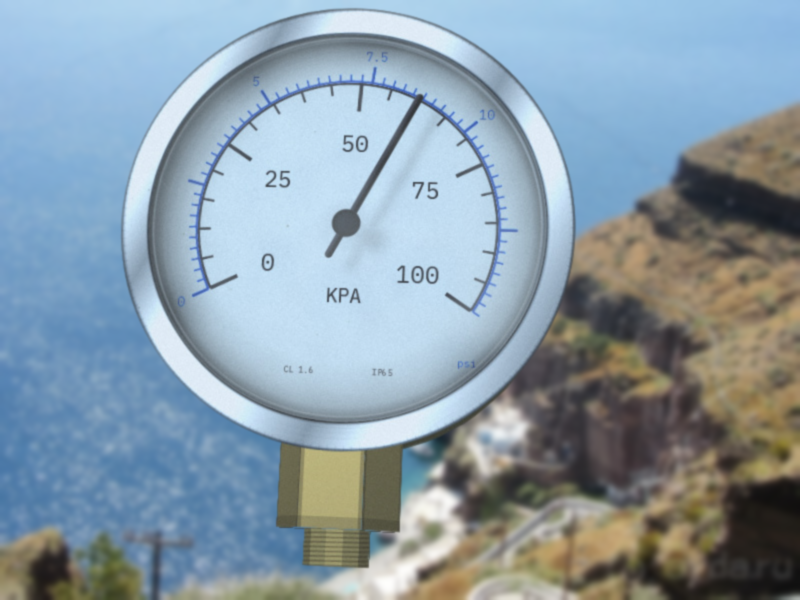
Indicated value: 60kPa
